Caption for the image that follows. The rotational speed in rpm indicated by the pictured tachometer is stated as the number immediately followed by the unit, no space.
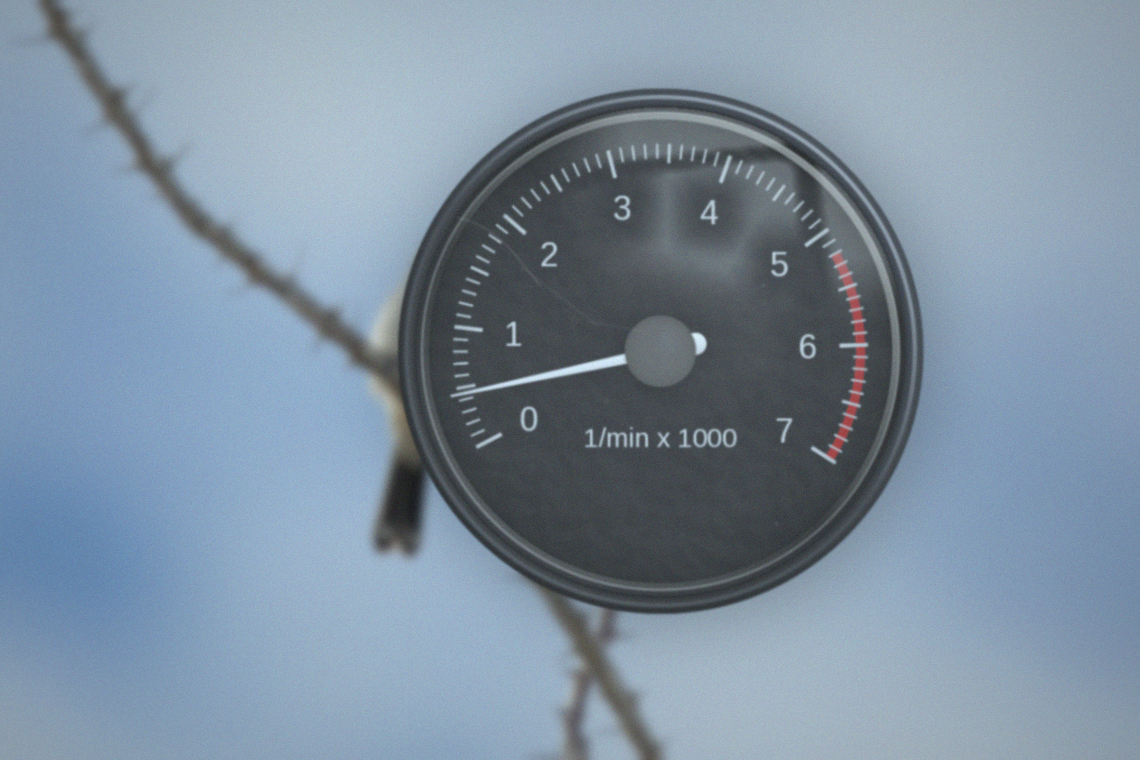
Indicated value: 450rpm
